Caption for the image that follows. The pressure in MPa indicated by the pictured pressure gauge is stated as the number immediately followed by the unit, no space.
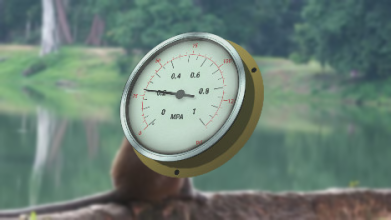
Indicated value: 0.2MPa
